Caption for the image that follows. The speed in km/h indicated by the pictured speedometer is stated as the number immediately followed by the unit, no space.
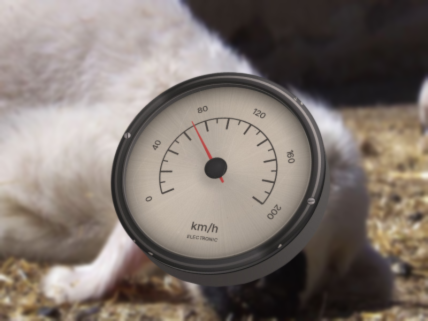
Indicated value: 70km/h
